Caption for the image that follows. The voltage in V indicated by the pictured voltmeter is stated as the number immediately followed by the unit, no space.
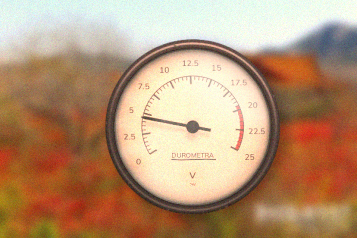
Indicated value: 4.5V
